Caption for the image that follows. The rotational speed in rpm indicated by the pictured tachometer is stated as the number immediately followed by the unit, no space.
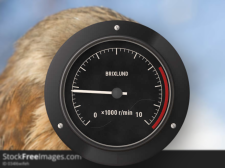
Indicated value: 1800rpm
